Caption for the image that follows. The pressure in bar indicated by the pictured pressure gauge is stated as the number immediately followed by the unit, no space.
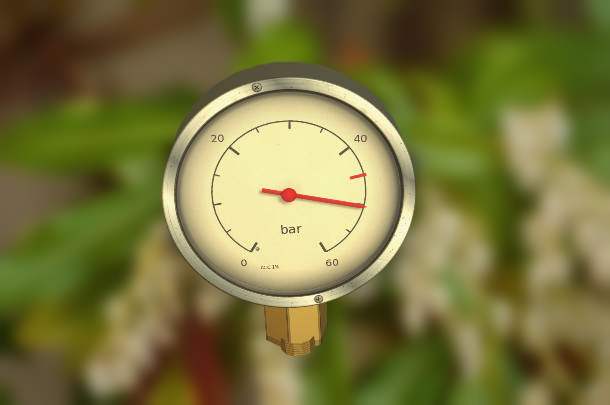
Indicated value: 50bar
